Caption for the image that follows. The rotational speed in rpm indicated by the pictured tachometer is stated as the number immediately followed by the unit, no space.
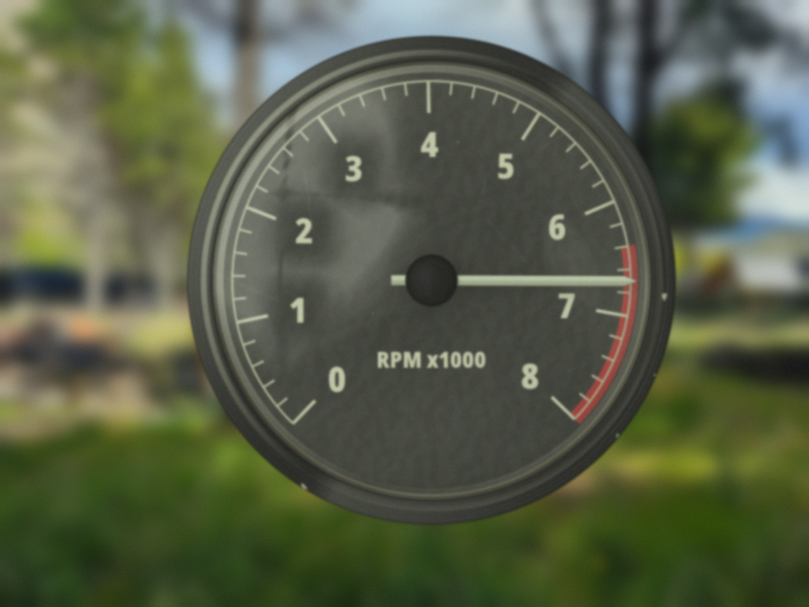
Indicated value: 6700rpm
